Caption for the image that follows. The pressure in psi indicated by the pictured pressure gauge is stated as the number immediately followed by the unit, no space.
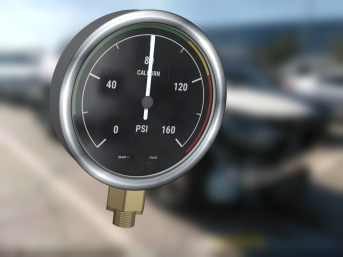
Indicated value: 80psi
